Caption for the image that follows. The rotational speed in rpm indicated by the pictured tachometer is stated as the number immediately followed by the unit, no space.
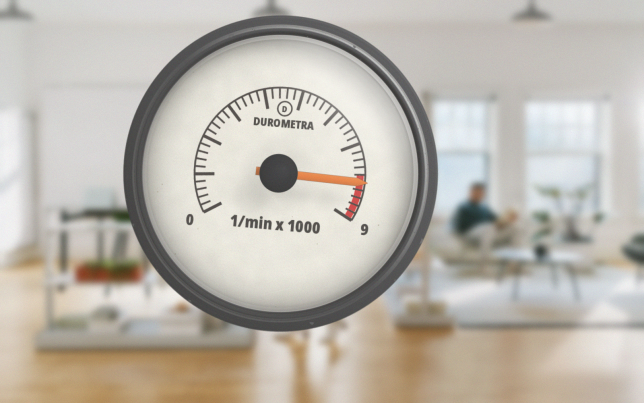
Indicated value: 8000rpm
